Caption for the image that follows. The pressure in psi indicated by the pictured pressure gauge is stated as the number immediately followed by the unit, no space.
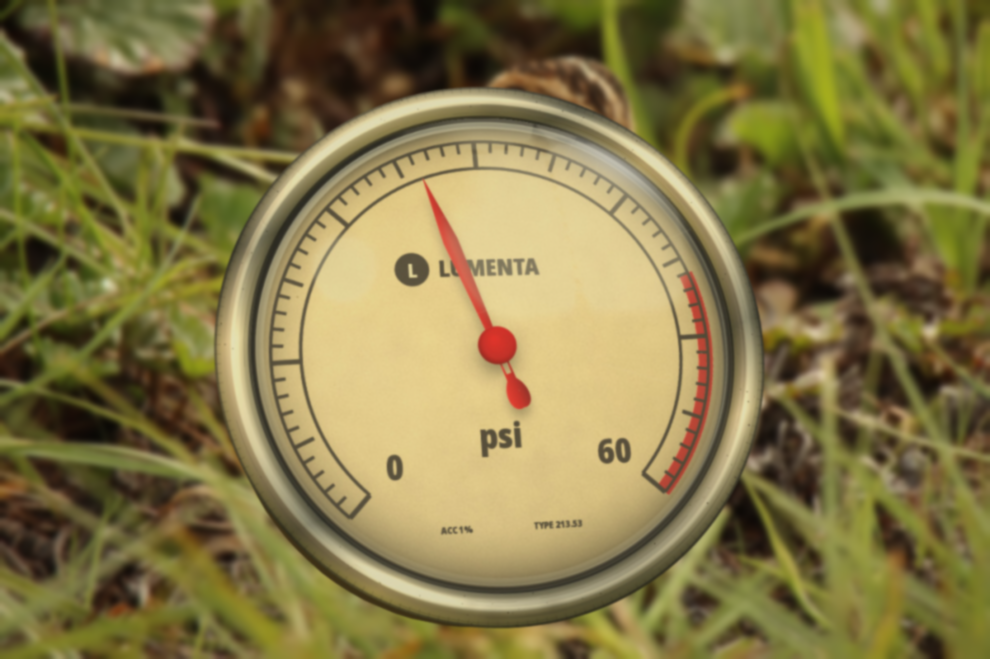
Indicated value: 26psi
